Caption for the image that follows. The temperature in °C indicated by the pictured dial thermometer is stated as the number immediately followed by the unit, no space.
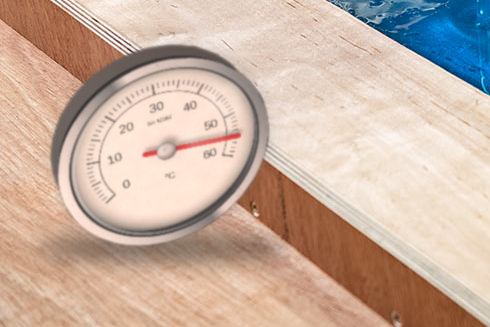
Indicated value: 55°C
